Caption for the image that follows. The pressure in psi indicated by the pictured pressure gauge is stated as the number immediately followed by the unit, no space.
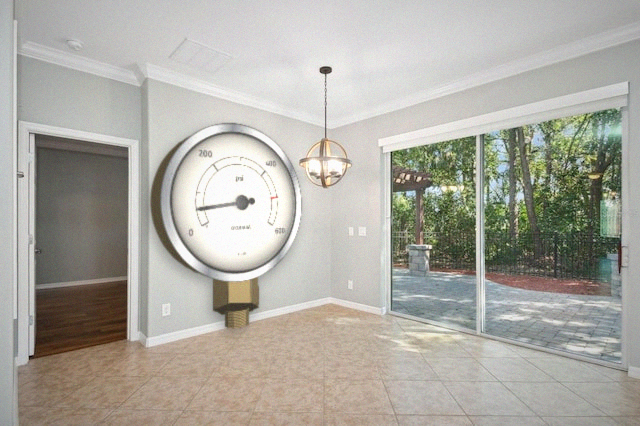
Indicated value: 50psi
